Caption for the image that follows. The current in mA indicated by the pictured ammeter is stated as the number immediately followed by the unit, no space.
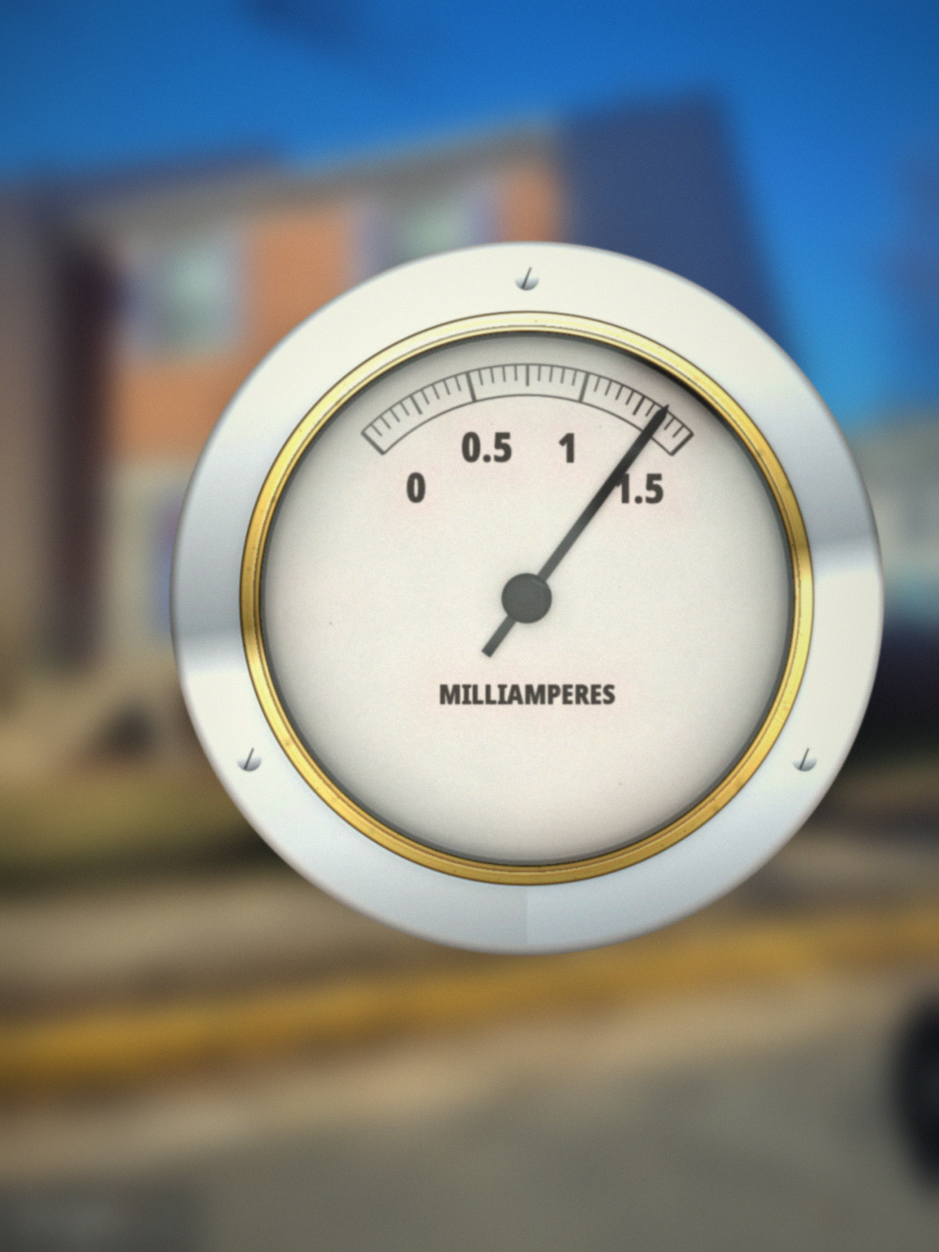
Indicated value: 1.35mA
